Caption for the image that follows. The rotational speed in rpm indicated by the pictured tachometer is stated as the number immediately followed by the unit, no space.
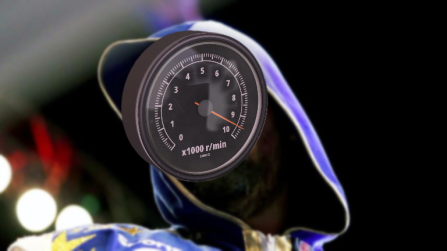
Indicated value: 9500rpm
